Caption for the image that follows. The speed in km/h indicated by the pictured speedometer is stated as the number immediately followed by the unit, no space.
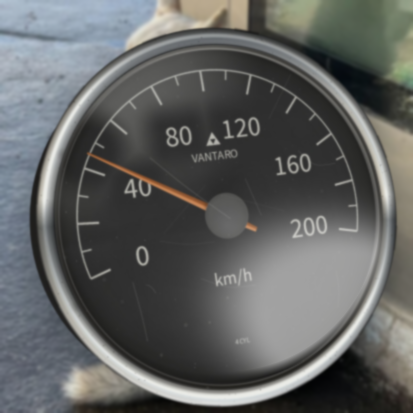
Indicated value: 45km/h
